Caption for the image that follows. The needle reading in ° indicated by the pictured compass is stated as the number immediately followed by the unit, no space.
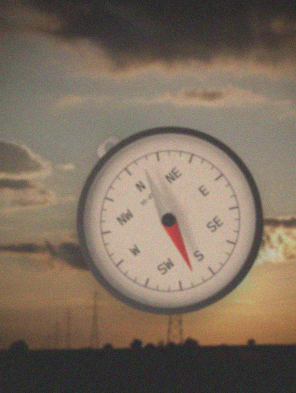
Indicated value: 195°
